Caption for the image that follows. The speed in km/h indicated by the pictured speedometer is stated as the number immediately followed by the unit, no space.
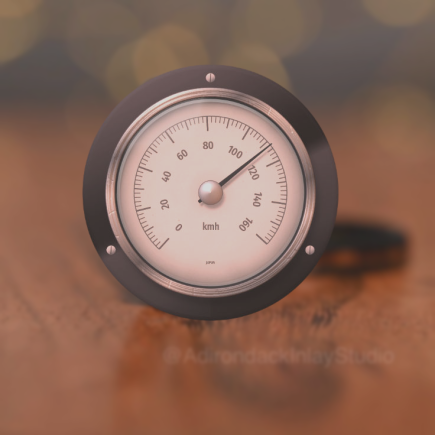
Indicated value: 112km/h
